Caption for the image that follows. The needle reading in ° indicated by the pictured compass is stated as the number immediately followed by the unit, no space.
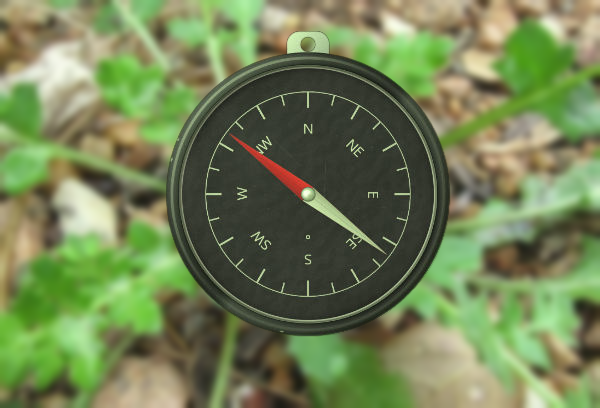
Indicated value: 307.5°
